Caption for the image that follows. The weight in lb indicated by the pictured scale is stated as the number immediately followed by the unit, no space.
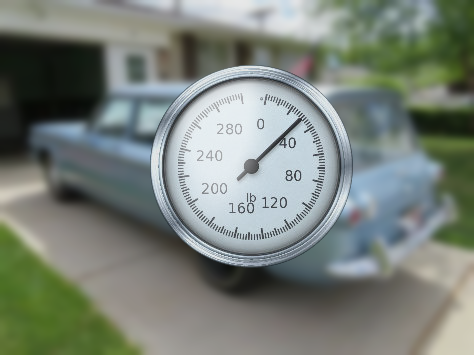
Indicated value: 30lb
